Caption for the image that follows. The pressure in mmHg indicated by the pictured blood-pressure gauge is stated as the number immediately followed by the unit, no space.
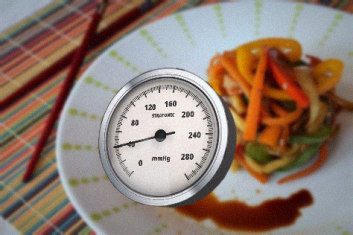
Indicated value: 40mmHg
